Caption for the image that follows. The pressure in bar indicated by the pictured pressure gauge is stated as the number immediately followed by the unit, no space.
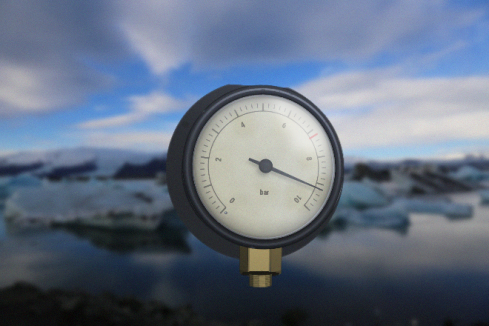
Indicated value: 9.2bar
